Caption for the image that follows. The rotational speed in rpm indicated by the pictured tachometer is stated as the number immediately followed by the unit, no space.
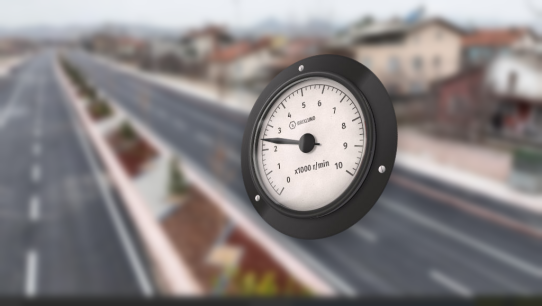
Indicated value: 2400rpm
